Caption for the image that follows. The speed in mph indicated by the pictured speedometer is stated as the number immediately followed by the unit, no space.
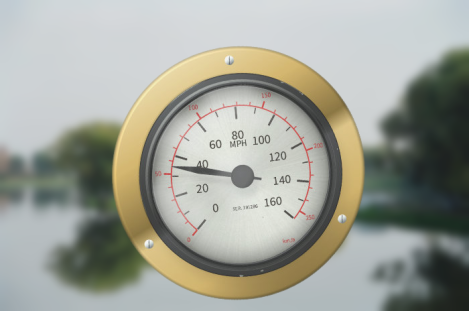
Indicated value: 35mph
